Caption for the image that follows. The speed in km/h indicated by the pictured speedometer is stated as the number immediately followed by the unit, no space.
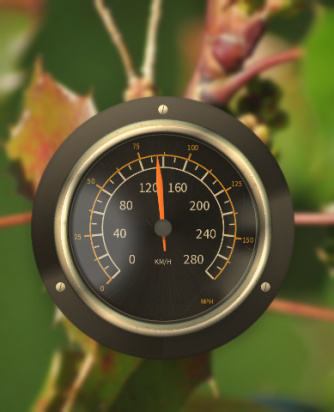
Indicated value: 135km/h
